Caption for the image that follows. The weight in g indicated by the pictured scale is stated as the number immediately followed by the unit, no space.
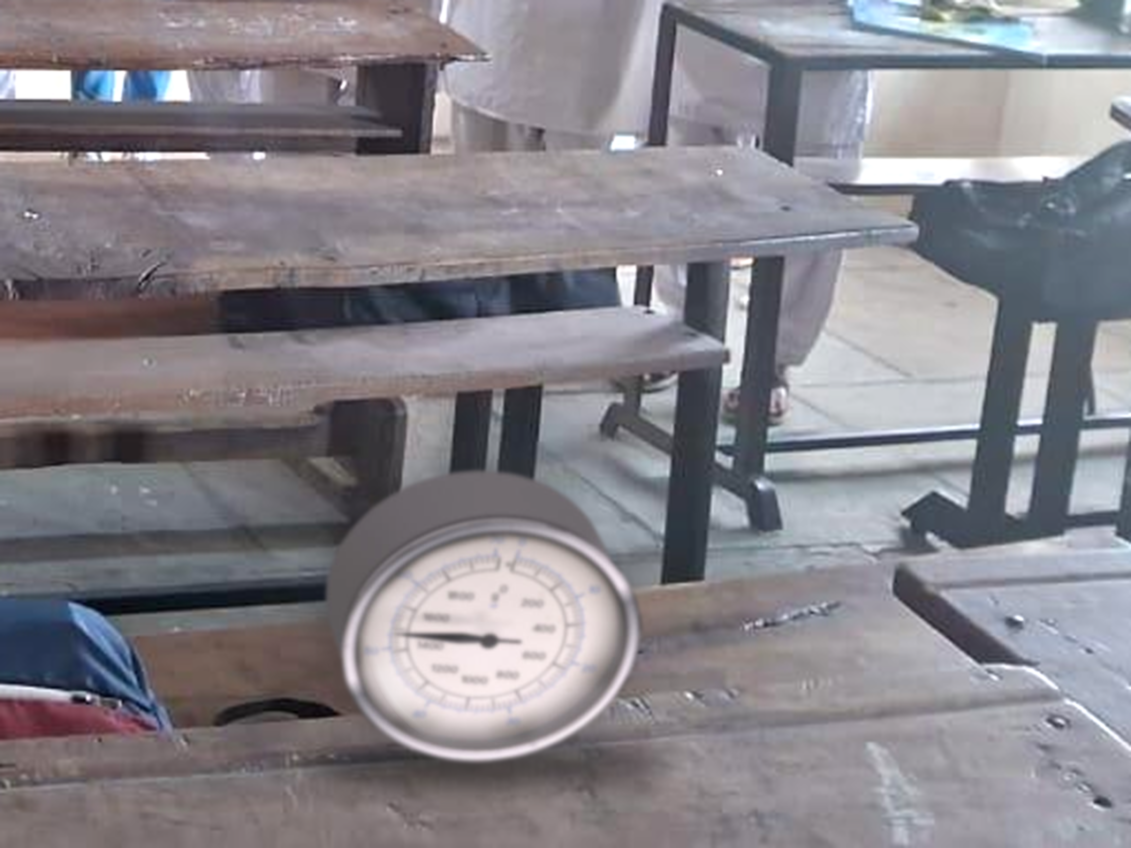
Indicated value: 1500g
